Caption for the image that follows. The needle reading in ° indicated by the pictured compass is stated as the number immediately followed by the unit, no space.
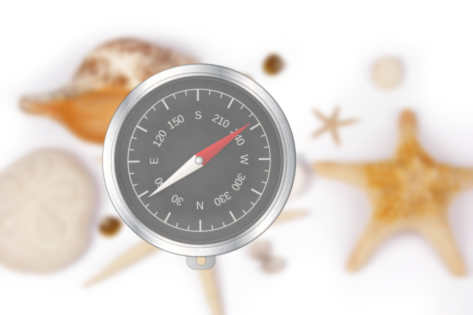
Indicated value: 235°
